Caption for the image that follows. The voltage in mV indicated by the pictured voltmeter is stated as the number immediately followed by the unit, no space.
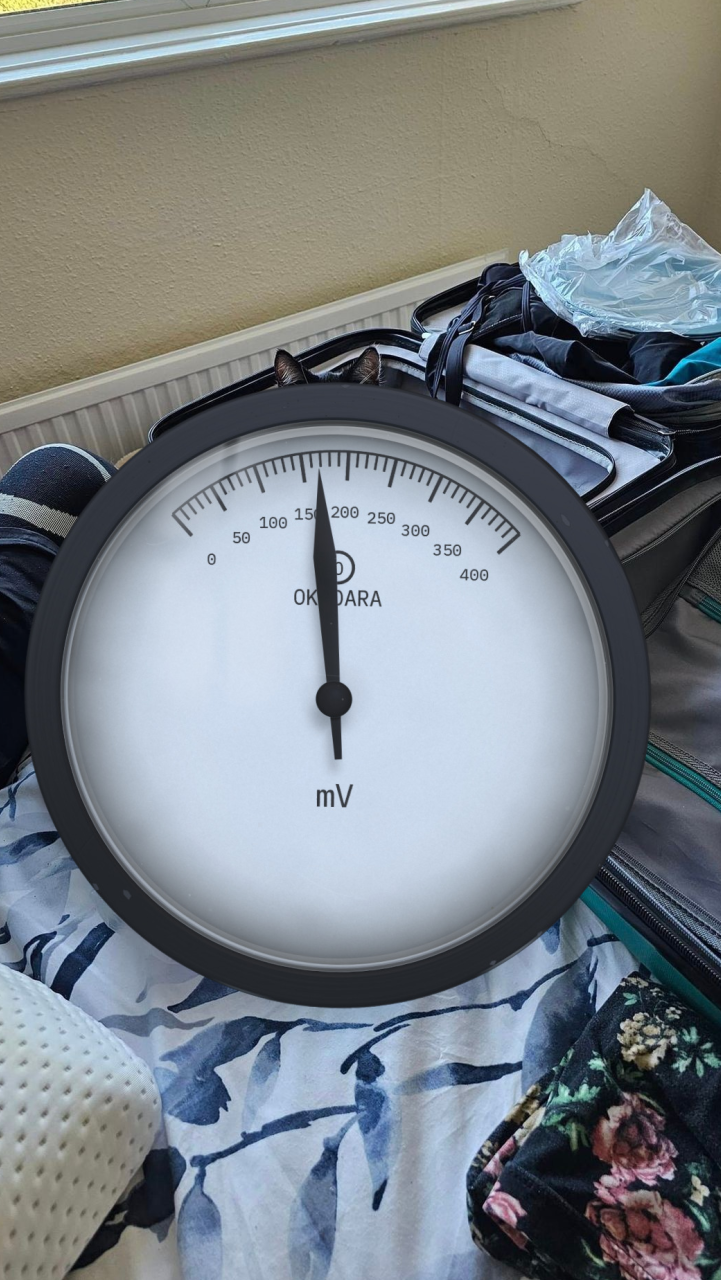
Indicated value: 170mV
